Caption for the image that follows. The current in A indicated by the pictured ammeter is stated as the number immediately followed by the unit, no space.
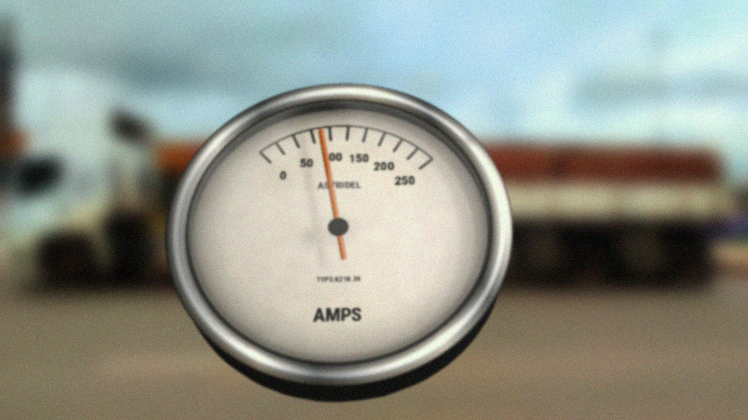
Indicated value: 87.5A
